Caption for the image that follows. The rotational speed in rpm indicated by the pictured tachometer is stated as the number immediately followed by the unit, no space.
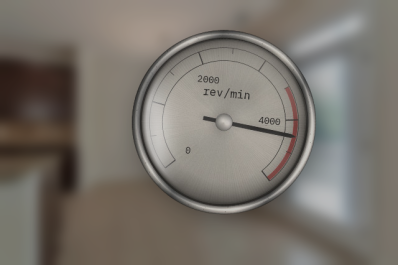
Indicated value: 4250rpm
